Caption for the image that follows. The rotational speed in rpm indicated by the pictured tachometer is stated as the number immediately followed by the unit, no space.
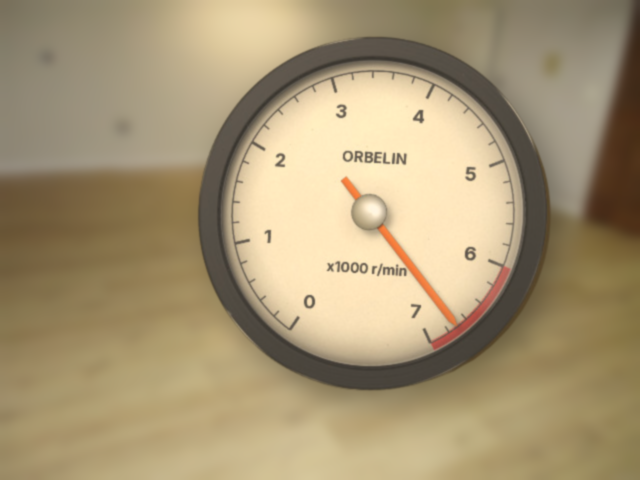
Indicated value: 6700rpm
